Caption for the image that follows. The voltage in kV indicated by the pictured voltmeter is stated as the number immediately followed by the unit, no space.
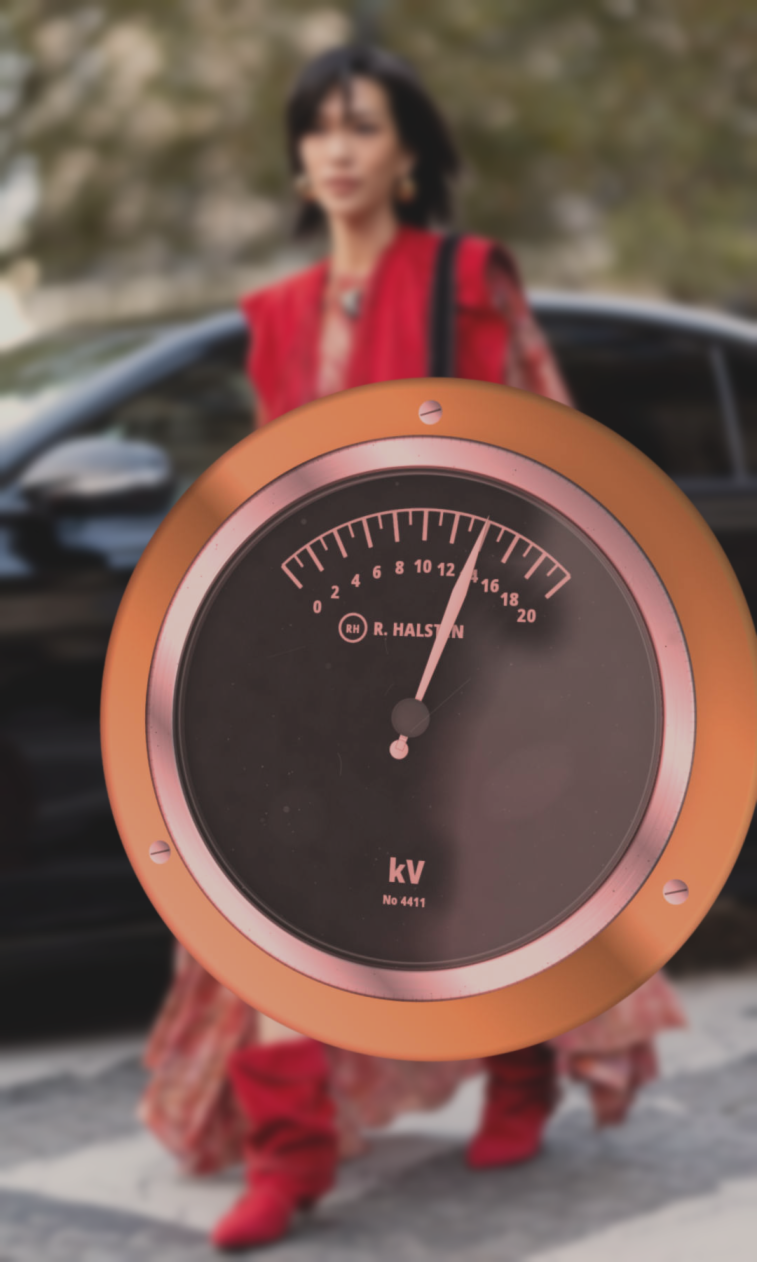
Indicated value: 14kV
